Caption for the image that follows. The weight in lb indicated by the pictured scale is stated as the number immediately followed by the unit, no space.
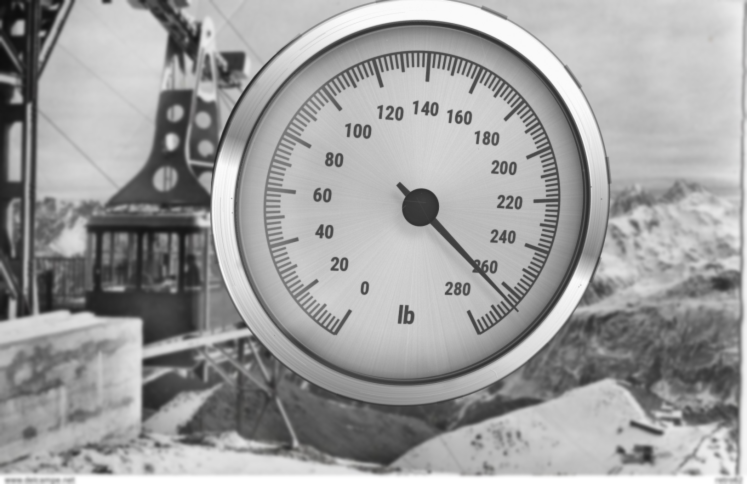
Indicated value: 264lb
